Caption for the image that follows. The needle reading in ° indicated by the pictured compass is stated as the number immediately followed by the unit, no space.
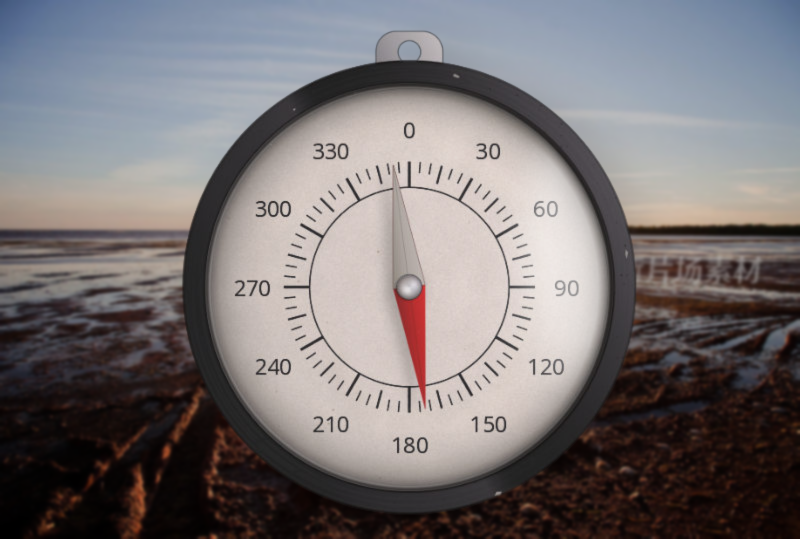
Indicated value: 172.5°
